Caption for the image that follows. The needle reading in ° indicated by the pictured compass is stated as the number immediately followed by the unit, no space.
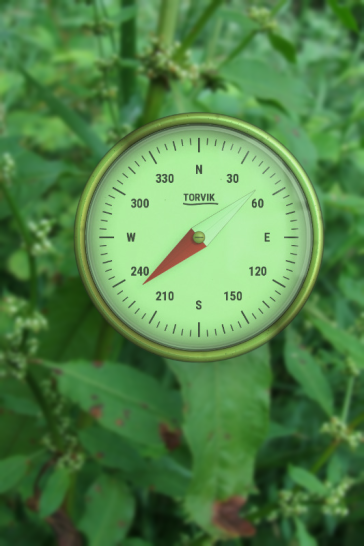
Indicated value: 230°
